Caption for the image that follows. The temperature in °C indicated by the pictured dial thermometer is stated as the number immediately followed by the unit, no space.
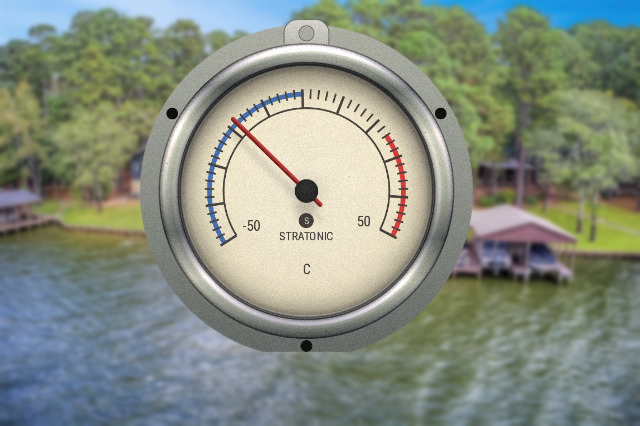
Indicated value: -18°C
